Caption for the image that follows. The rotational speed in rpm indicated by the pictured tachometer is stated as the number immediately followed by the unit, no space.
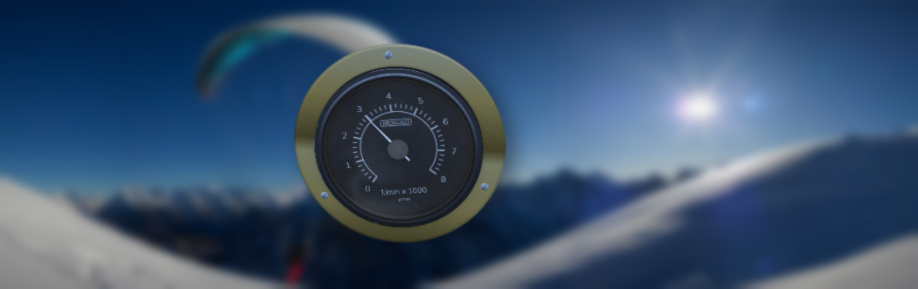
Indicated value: 3000rpm
